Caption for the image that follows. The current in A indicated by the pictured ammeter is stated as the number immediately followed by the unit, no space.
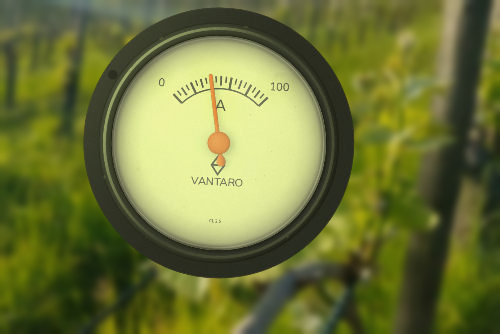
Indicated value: 40A
